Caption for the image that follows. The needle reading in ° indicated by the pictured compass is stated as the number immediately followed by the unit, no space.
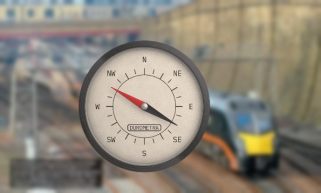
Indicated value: 300°
